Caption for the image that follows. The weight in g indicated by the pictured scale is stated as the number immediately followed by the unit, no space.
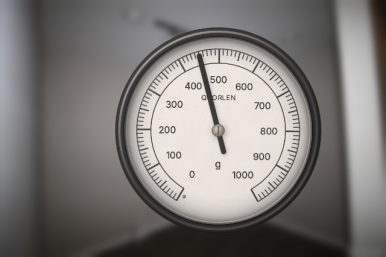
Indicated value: 450g
